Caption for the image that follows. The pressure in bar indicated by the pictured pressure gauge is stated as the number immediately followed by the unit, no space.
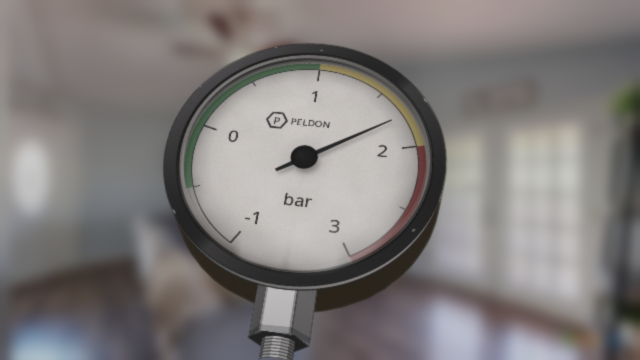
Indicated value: 1.75bar
